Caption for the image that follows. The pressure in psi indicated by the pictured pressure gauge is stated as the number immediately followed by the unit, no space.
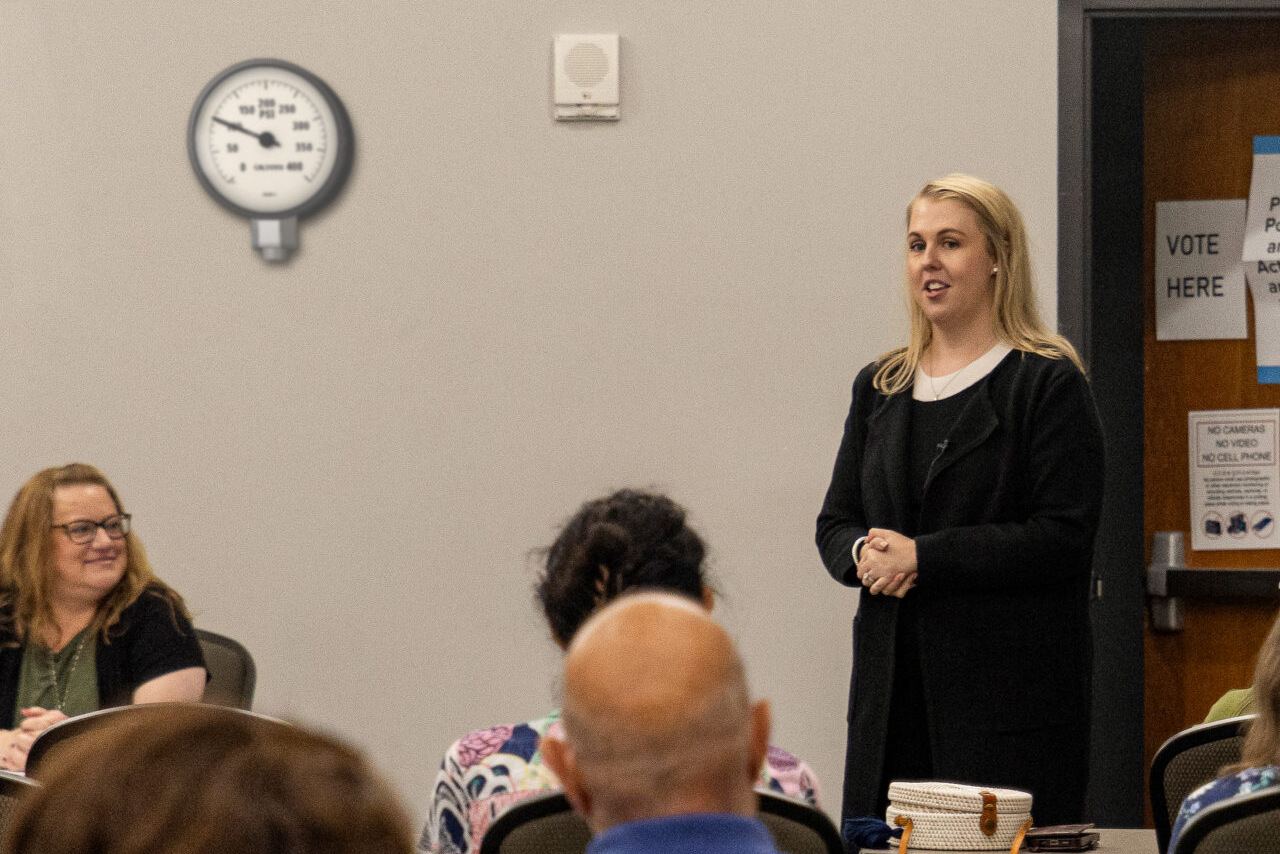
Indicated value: 100psi
